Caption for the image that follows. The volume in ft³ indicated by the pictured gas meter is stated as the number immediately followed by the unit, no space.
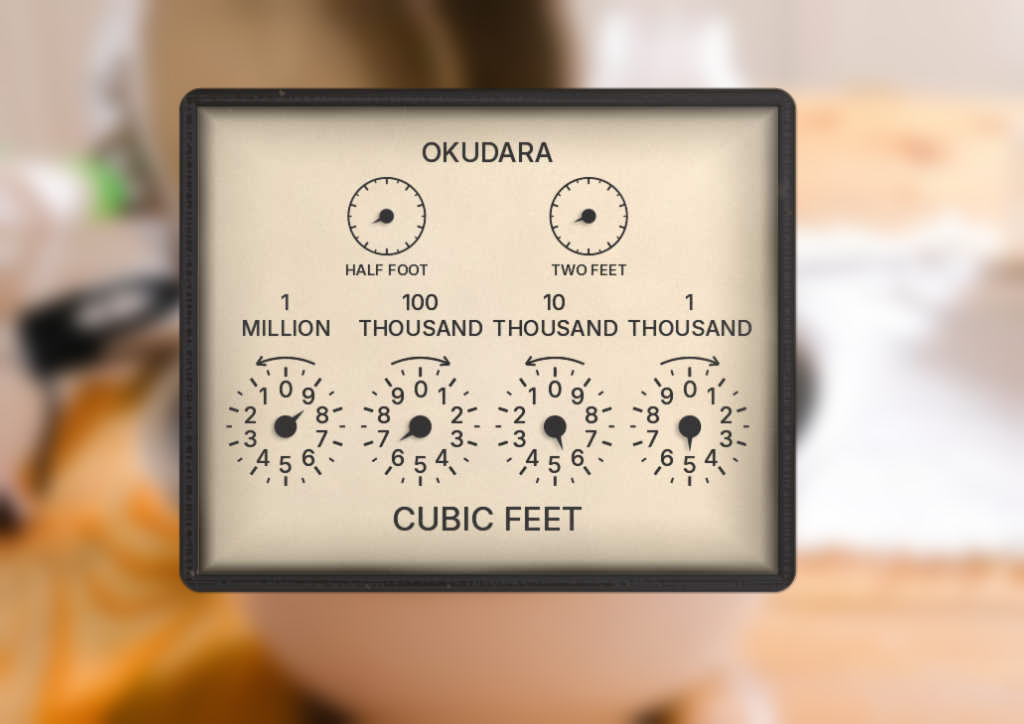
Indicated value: 865500ft³
